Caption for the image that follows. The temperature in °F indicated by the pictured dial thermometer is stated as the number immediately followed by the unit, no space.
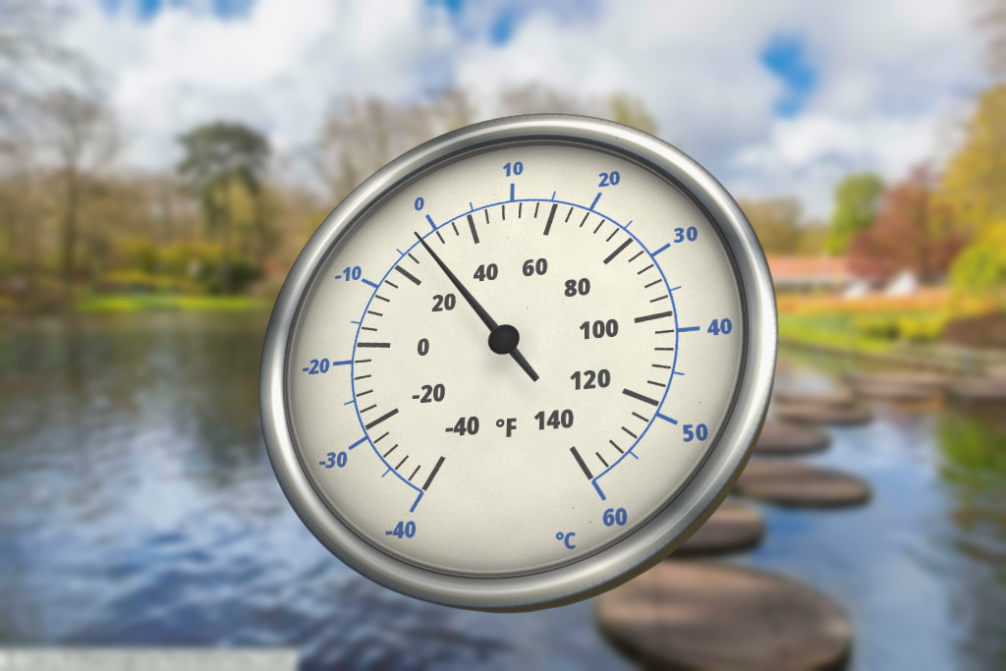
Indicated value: 28°F
